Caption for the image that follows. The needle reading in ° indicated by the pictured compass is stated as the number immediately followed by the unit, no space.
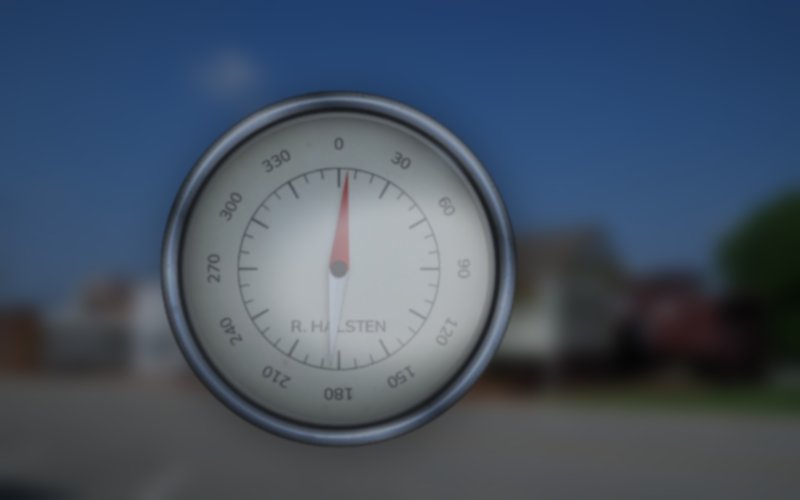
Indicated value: 5°
